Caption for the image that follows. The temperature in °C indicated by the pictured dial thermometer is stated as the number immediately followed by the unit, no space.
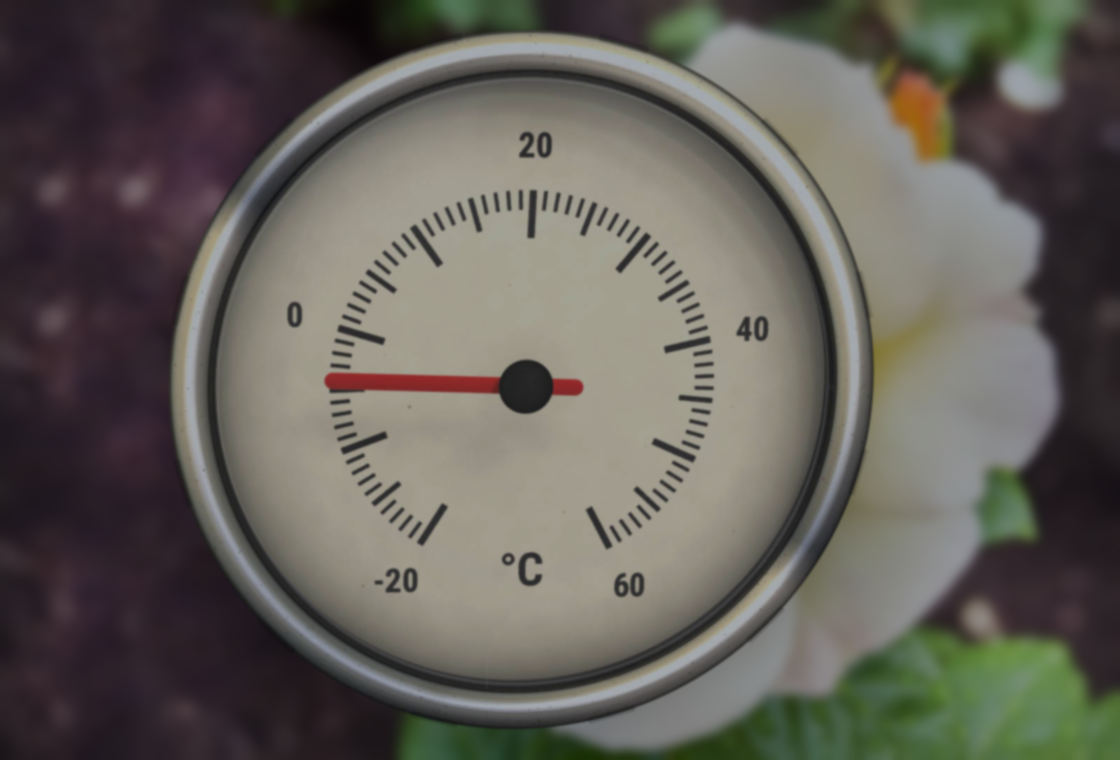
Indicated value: -4°C
